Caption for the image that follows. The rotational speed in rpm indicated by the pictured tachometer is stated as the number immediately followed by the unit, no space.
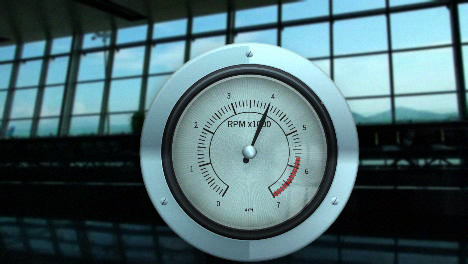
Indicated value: 4000rpm
